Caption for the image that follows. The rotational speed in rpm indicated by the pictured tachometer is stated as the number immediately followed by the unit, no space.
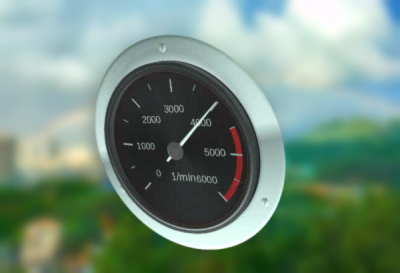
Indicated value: 4000rpm
